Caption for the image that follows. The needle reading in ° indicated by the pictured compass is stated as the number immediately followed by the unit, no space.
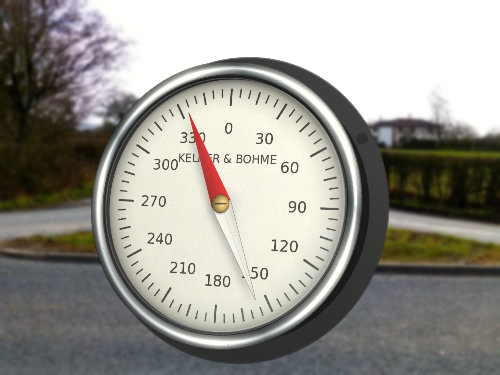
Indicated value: 335°
